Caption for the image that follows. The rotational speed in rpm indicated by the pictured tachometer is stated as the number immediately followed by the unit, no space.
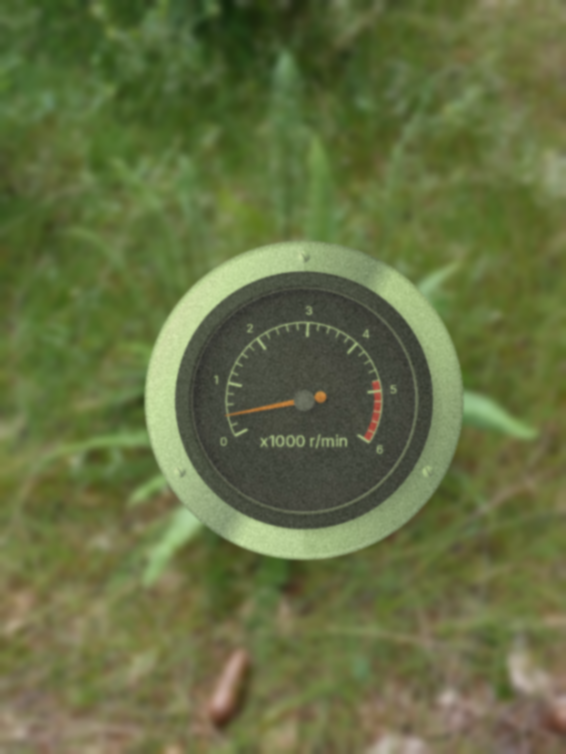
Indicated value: 400rpm
